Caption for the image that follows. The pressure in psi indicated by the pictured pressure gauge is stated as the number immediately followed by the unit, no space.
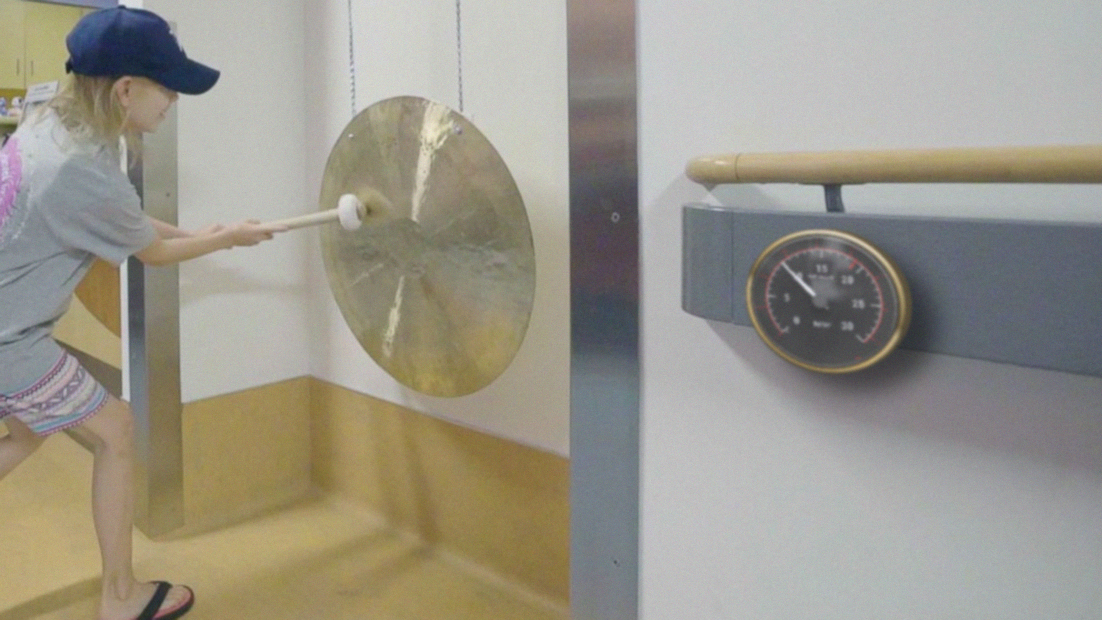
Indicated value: 10psi
